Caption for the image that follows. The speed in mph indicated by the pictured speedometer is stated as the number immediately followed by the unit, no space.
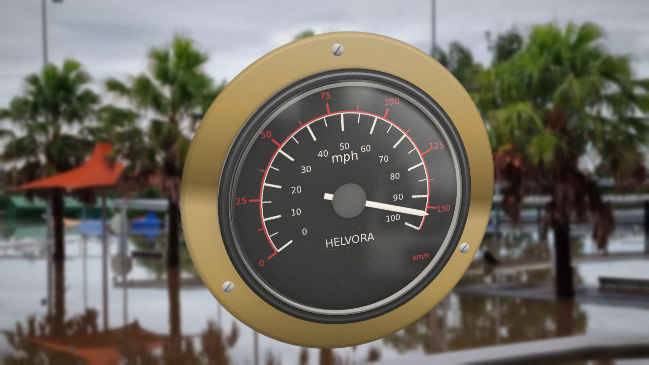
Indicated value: 95mph
